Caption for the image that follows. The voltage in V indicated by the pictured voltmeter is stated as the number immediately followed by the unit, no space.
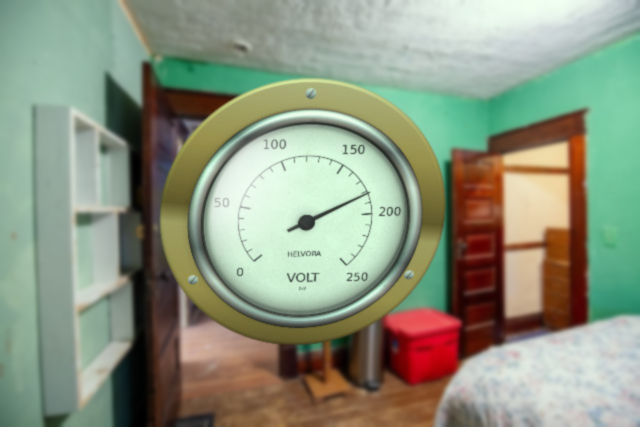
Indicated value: 180V
